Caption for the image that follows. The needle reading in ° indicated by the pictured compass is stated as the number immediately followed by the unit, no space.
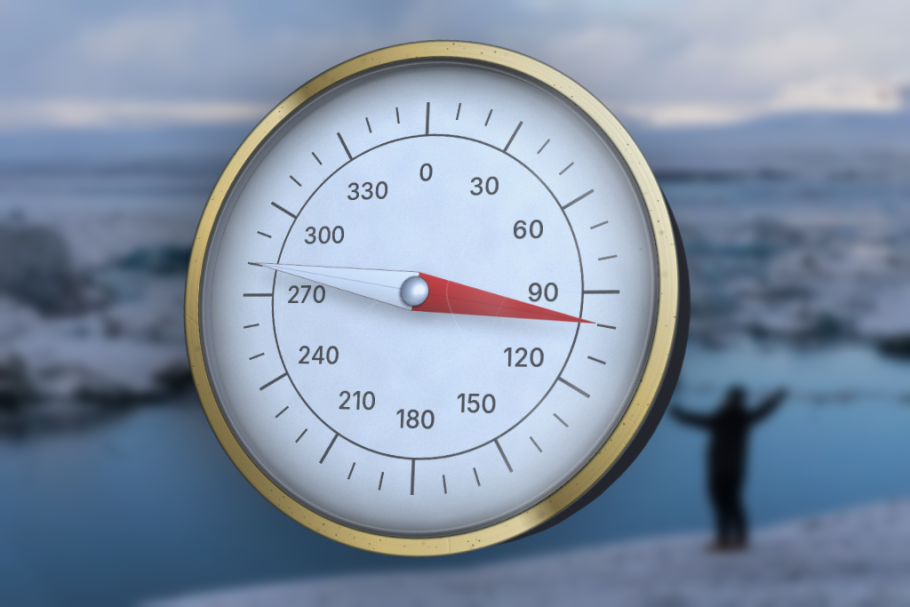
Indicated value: 100°
